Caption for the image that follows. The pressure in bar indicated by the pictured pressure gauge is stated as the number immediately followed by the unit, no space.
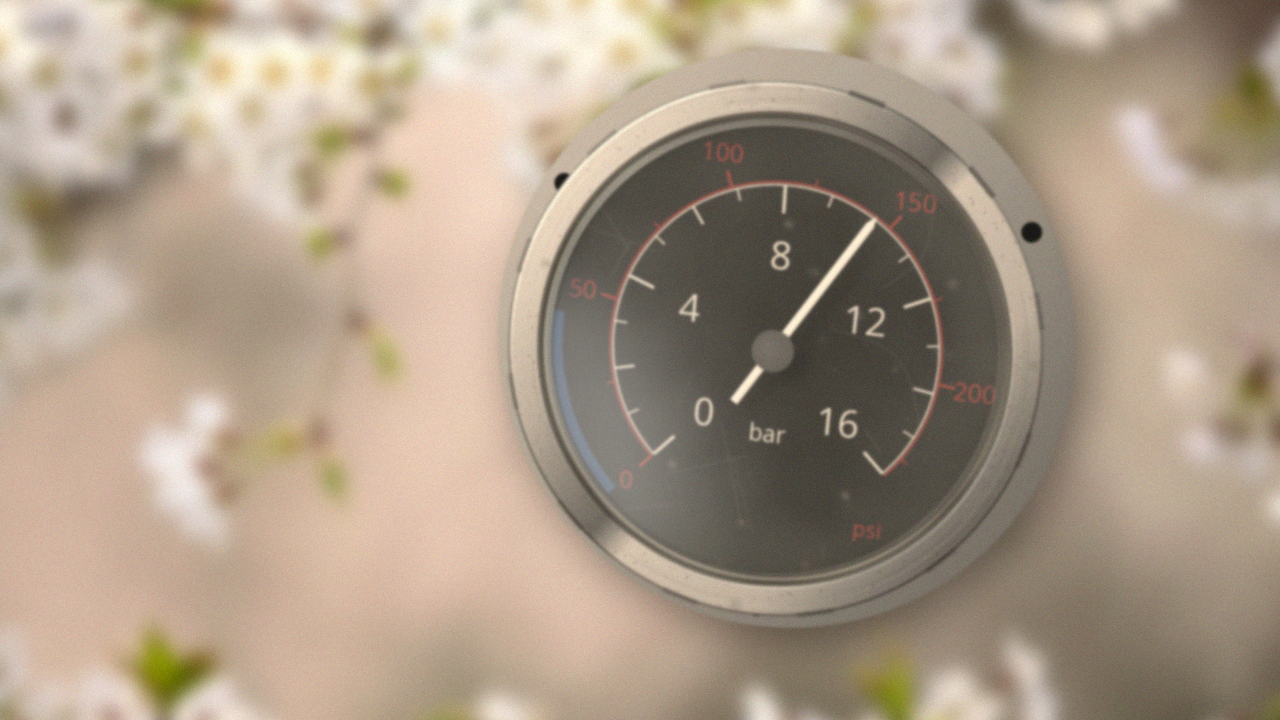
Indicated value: 10bar
